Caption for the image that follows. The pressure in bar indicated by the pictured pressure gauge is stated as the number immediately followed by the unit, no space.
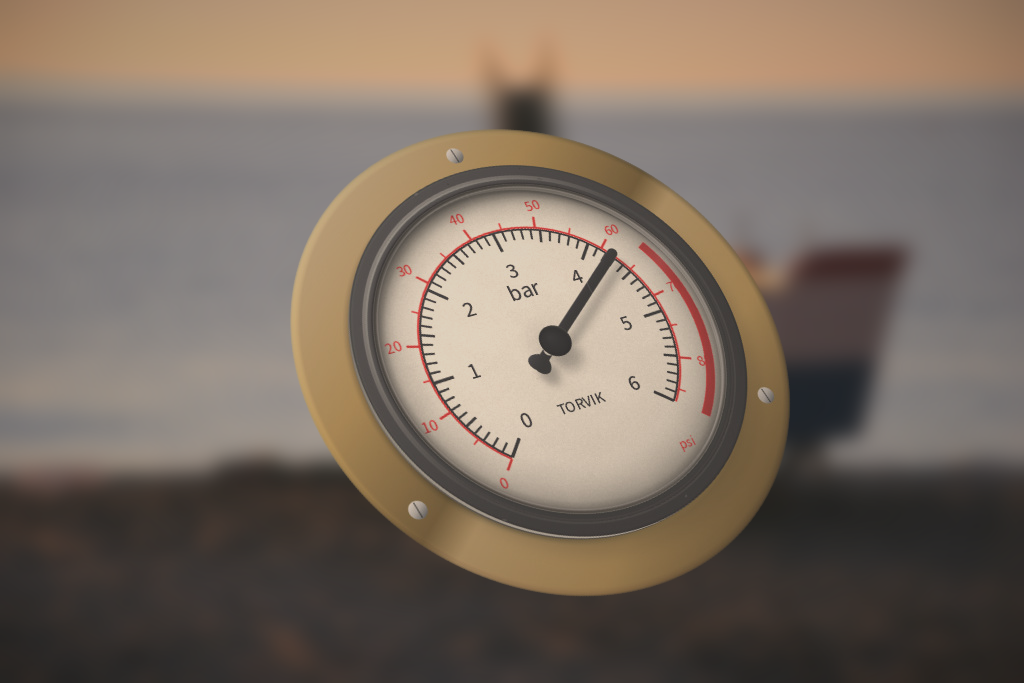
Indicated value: 4.25bar
